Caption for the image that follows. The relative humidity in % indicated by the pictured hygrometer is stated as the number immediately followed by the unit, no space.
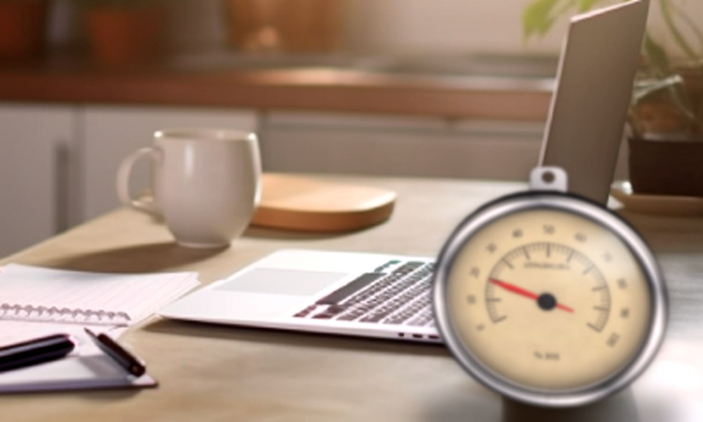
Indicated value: 20%
